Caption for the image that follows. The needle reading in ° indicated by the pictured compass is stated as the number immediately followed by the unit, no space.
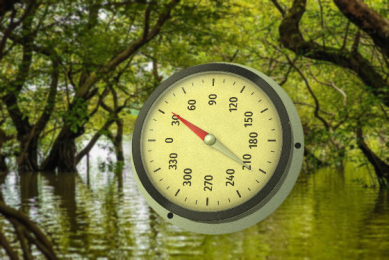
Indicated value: 35°
